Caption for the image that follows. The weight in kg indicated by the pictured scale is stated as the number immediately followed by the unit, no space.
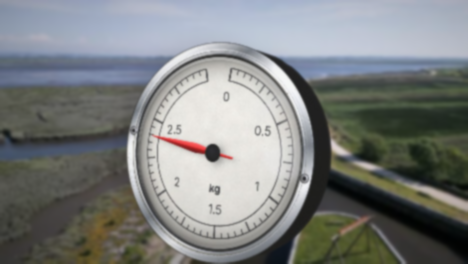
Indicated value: 2.4kg
